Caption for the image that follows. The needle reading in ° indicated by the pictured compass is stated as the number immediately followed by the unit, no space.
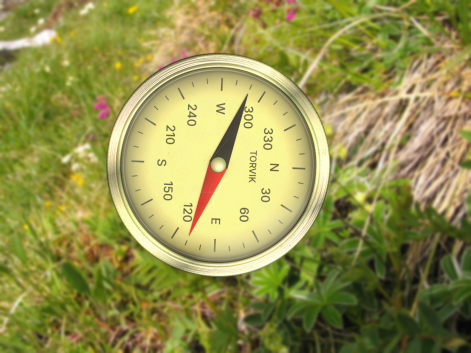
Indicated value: 110°
